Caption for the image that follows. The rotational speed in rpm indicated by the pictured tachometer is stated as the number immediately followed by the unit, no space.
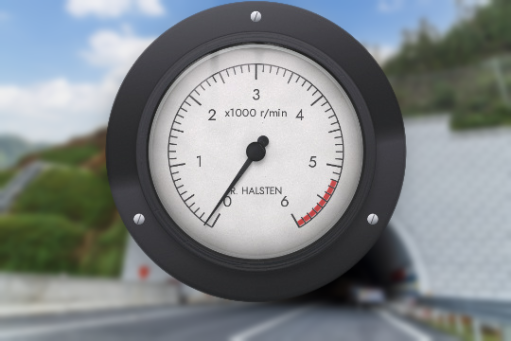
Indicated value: 100rpm
